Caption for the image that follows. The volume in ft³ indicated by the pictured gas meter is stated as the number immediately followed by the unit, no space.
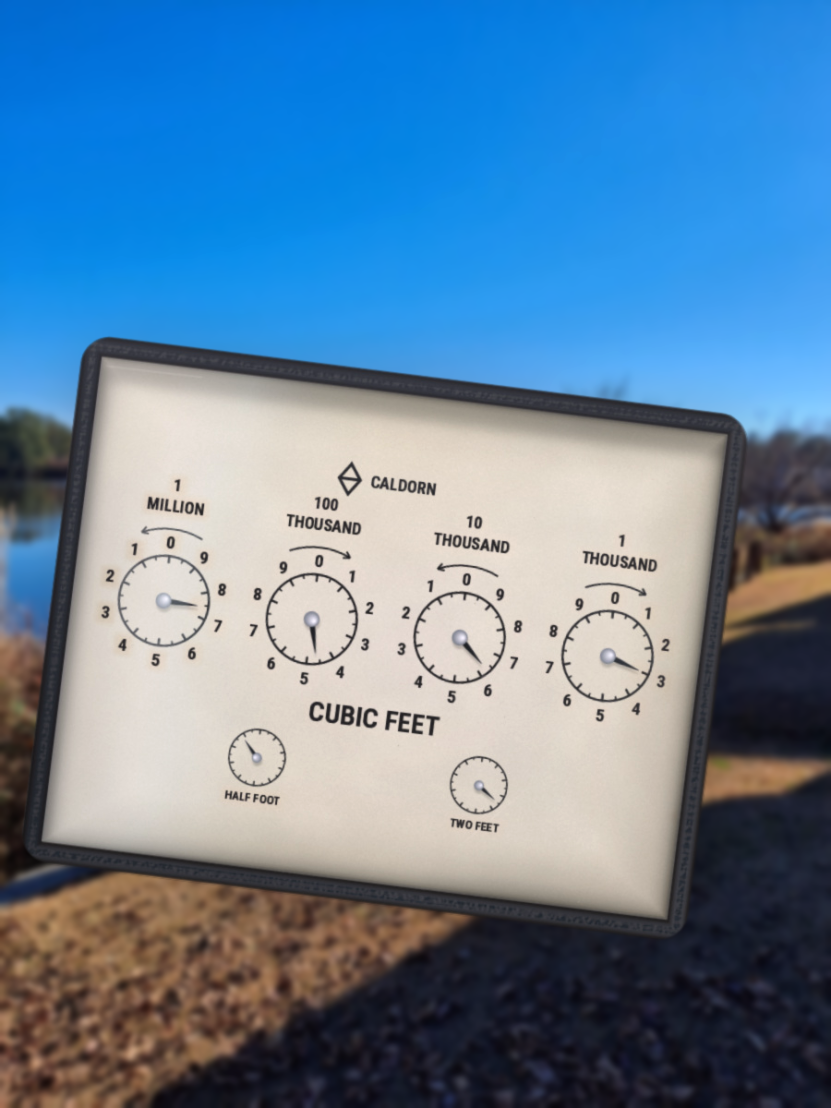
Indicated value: 746300ft³
